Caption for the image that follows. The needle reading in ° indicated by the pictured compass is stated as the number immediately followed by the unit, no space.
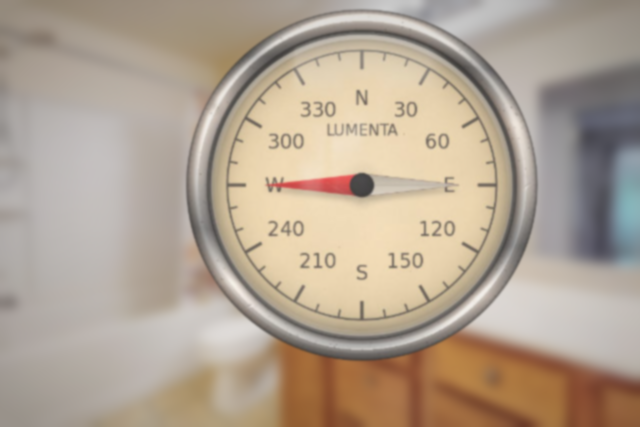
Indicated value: 270°
